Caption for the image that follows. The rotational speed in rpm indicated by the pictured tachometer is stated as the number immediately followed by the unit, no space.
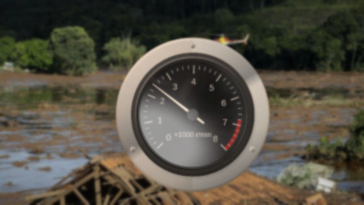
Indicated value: 2400rpm
